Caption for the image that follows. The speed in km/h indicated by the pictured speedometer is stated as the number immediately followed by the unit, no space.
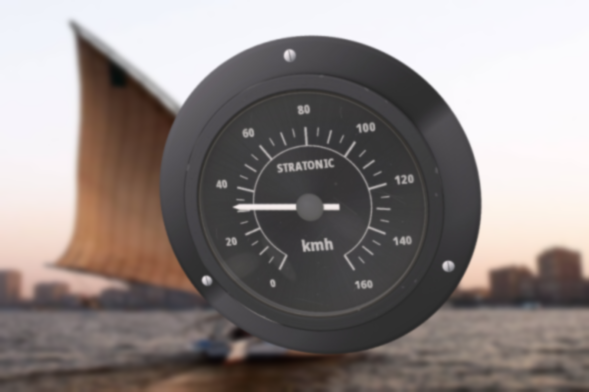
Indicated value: 32.5km/h
